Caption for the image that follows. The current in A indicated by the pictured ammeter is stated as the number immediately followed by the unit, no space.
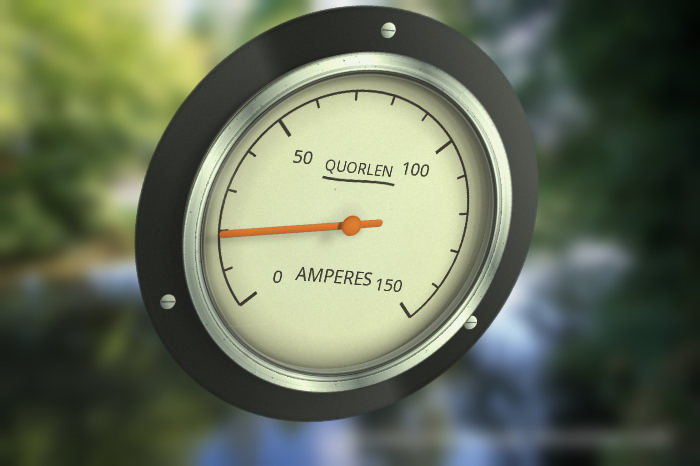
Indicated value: 20A
